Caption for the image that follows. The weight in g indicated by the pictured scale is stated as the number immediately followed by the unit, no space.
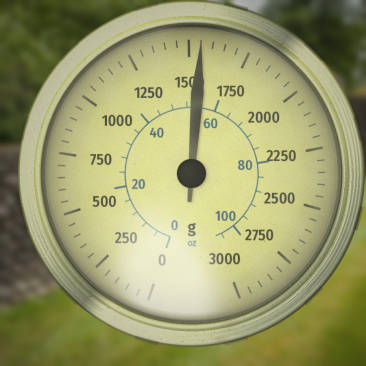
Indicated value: 1550g
